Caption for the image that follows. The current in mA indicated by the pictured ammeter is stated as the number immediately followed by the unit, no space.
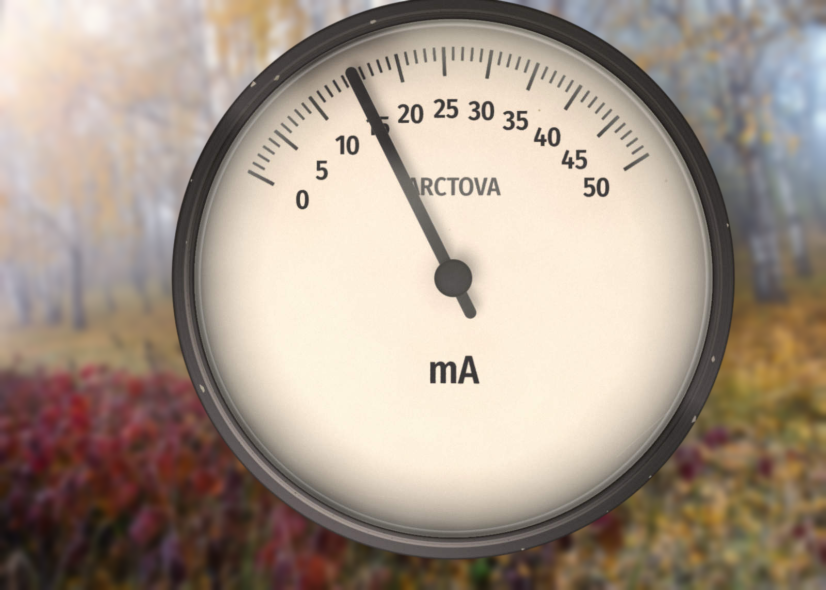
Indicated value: 15mA
